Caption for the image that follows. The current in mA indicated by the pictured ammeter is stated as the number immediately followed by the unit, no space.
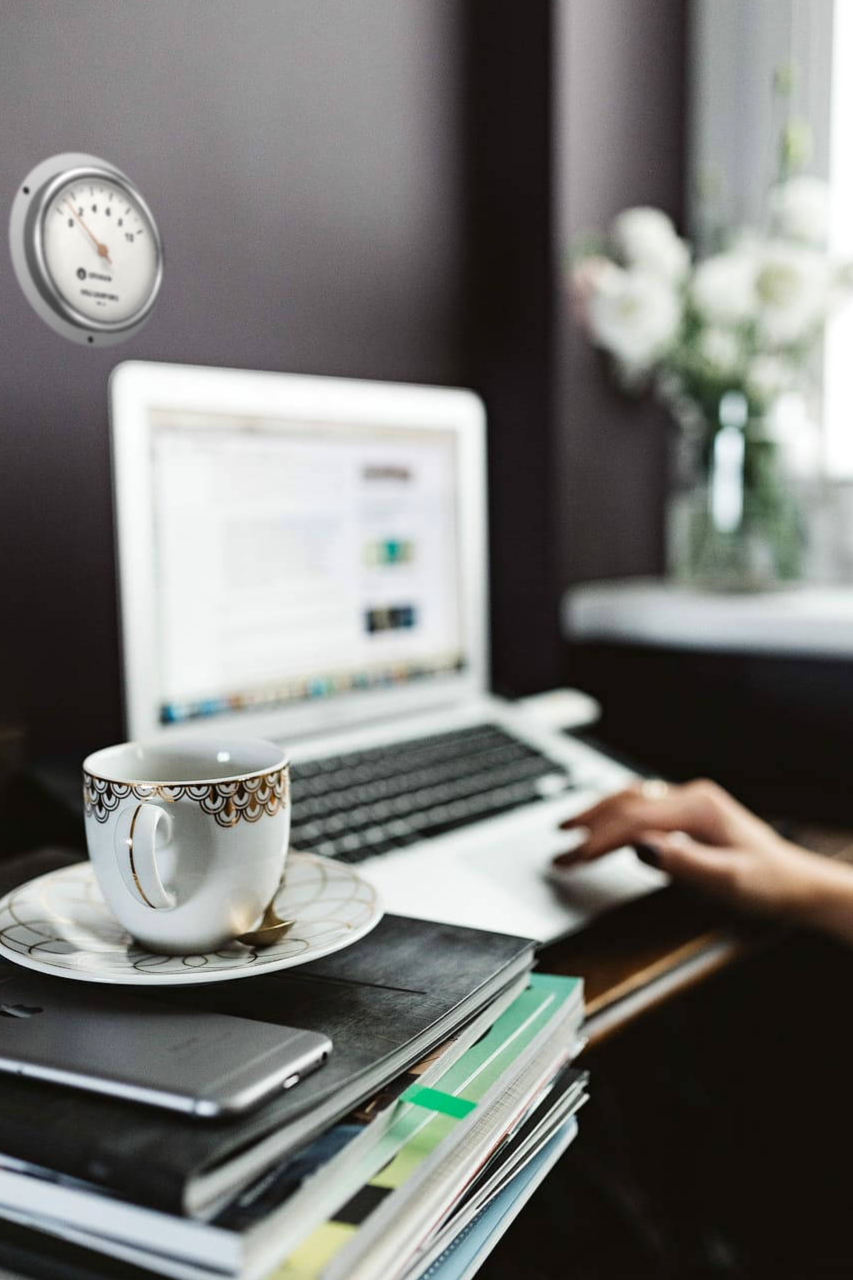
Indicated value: 1mA
